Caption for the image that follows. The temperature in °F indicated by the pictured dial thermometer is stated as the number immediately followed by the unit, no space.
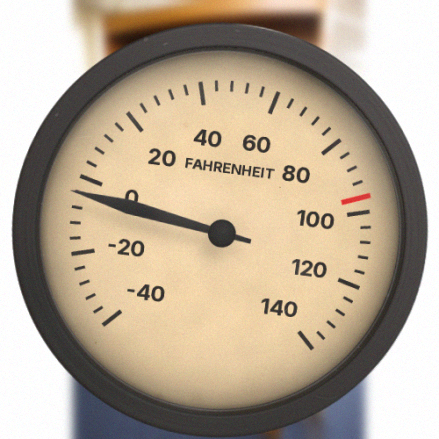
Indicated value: -4°F
